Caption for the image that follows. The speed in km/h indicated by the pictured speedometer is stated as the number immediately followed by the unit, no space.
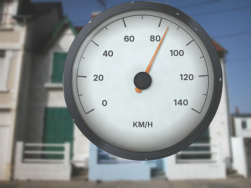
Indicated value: 85km/h
